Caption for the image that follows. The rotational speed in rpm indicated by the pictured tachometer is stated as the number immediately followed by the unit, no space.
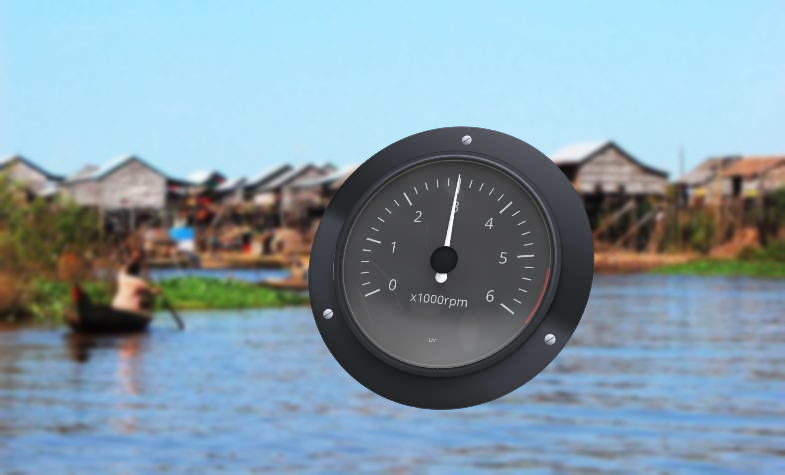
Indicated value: 3000rpm
